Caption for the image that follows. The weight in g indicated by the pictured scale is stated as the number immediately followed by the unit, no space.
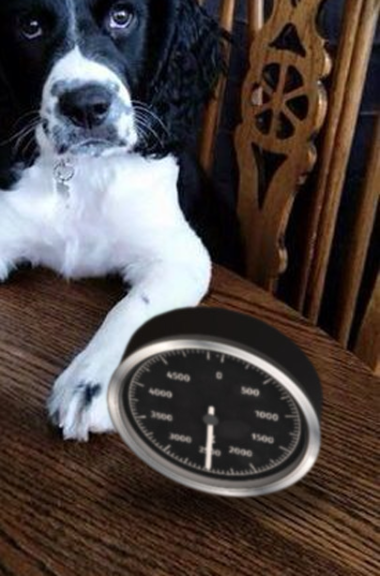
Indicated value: 2500g
